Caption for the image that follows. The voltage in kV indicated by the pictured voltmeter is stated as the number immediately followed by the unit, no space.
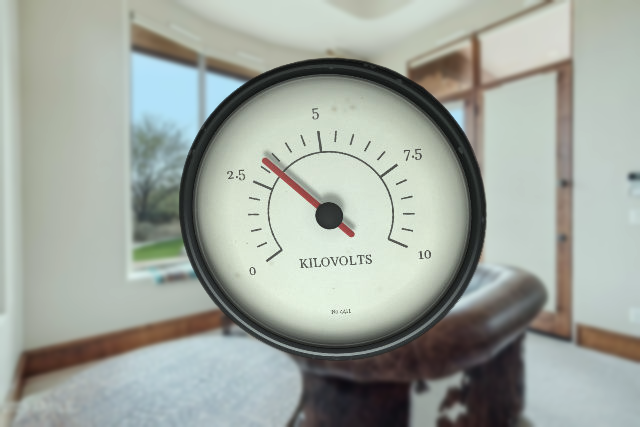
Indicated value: 3.25kV
